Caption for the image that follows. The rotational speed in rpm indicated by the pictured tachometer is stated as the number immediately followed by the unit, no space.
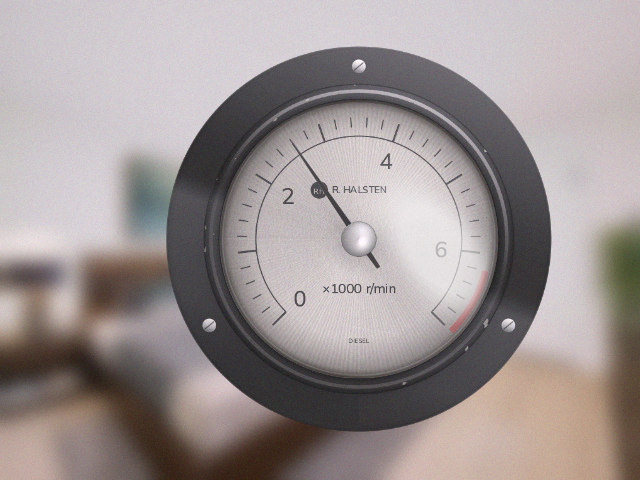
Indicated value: 2600rpm
